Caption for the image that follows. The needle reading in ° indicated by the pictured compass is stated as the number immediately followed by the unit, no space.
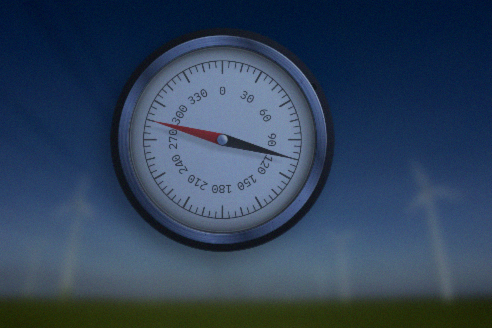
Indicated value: 285°
